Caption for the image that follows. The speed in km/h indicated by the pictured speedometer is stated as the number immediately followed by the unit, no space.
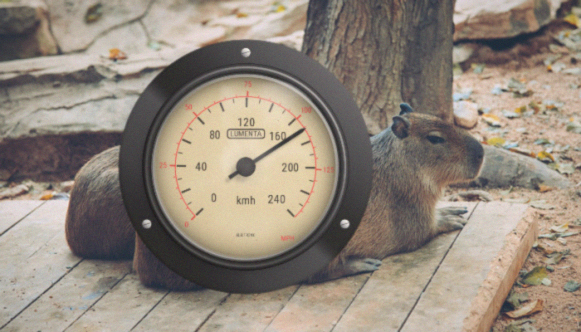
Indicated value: 170km/h
